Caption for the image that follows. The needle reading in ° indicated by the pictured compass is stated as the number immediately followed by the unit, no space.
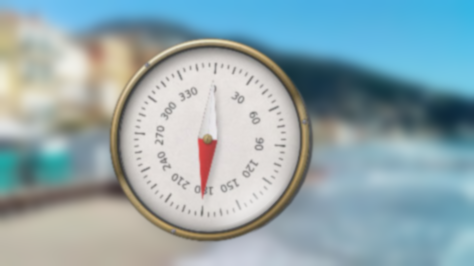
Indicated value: 180°
